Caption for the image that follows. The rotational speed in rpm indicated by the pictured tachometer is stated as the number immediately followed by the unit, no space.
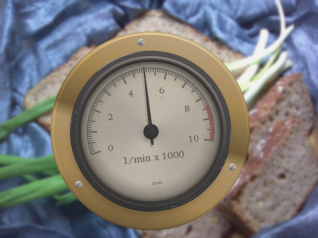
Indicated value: 5000rpm
